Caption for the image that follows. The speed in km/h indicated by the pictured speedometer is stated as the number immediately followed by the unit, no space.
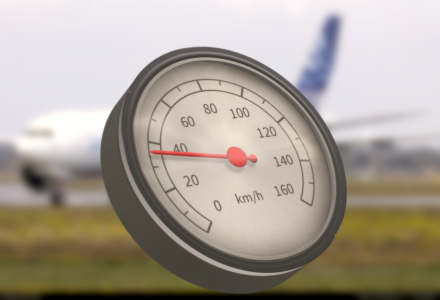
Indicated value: 35km/h
